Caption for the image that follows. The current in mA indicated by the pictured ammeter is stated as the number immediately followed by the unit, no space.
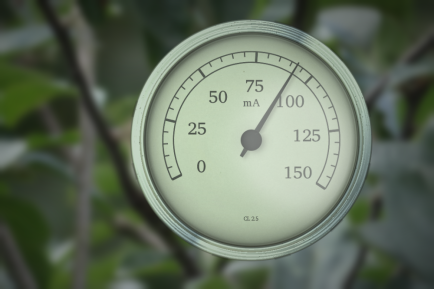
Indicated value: 92.5mA
